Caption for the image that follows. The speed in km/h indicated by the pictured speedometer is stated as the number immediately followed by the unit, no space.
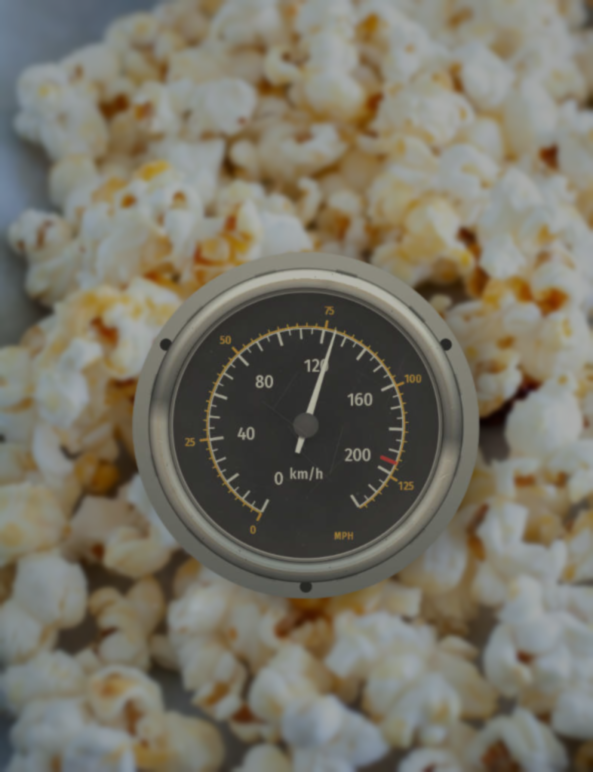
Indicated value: 125km/h
